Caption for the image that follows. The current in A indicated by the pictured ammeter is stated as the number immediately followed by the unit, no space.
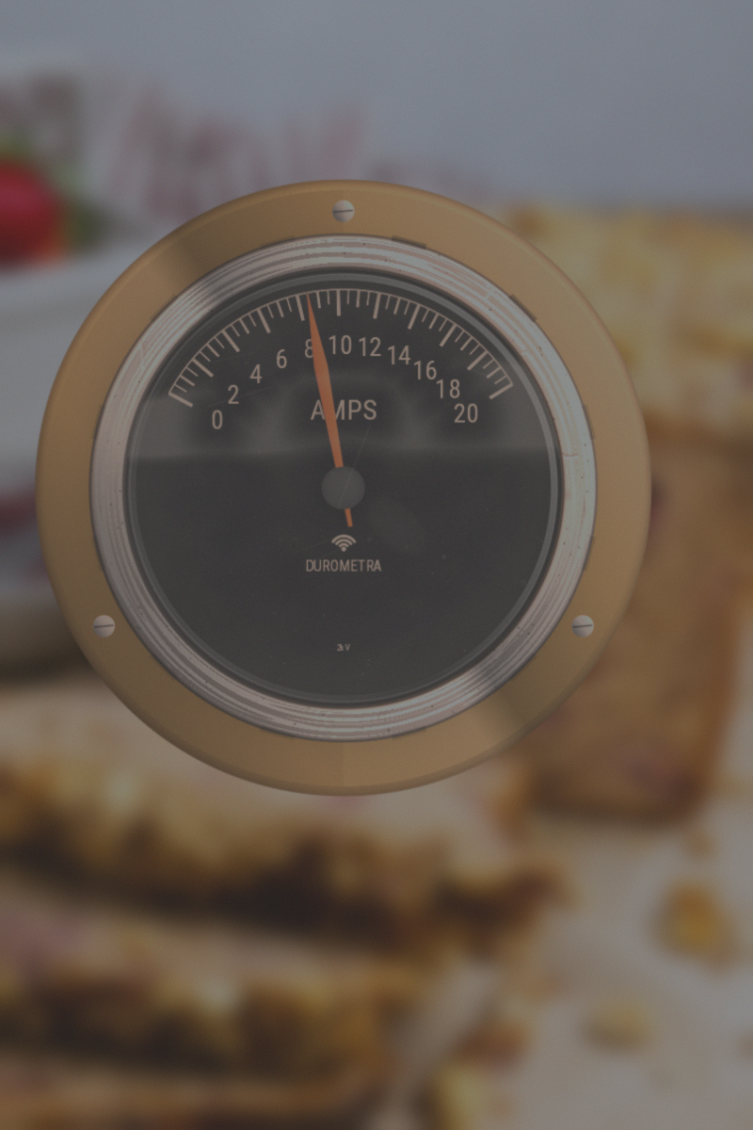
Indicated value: 8.5A
